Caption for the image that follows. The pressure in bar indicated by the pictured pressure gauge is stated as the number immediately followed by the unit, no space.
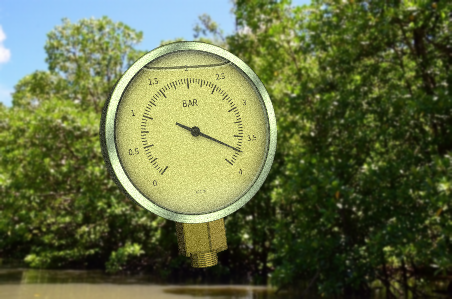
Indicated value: 3.75bar
